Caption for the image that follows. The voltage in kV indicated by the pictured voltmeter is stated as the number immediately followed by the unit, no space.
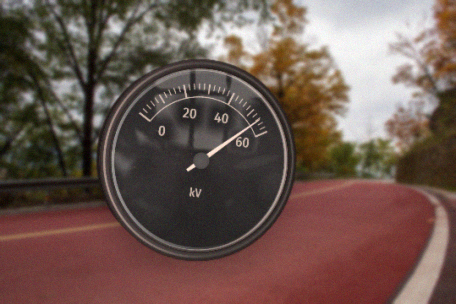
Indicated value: 54kV
